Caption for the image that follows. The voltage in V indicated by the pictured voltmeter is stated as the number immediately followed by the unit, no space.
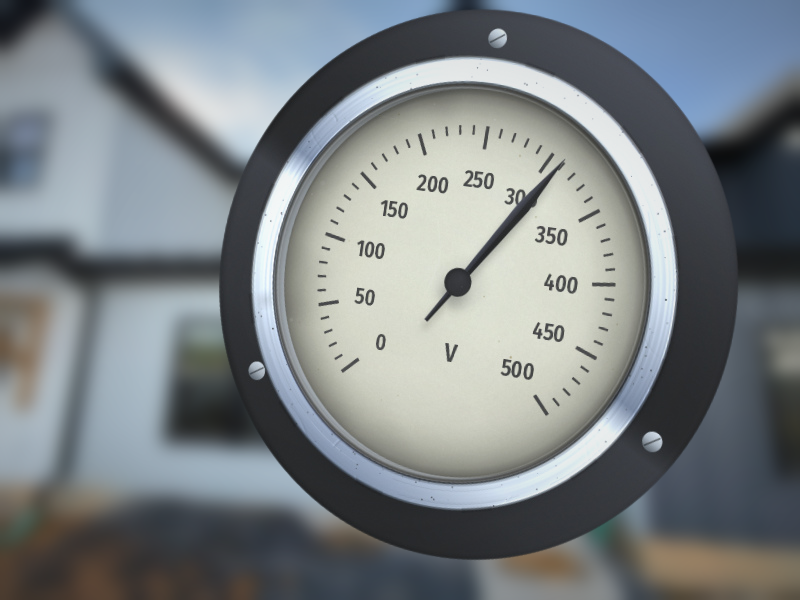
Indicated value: 310V
